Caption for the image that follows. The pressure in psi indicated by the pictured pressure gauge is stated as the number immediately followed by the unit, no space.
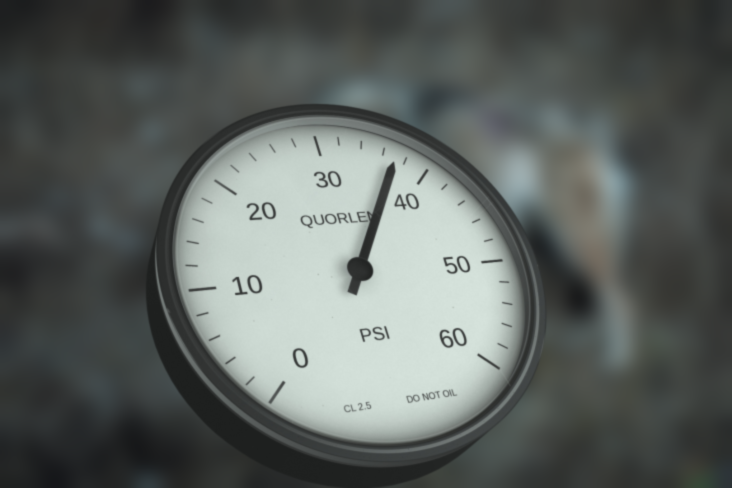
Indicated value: 37psi
